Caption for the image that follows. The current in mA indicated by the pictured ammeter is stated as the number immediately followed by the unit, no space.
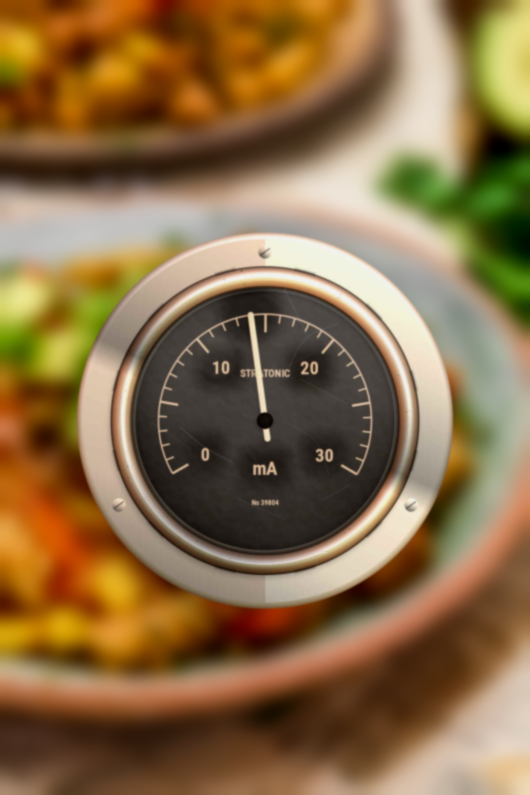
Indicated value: 14mA
